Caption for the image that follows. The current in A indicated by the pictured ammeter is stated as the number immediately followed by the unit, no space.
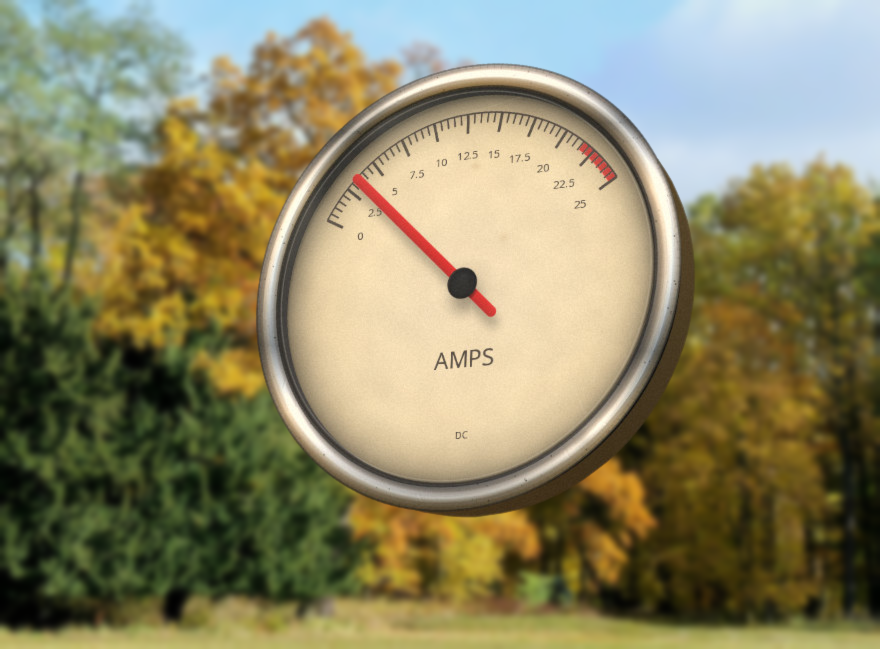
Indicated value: 3.5A
